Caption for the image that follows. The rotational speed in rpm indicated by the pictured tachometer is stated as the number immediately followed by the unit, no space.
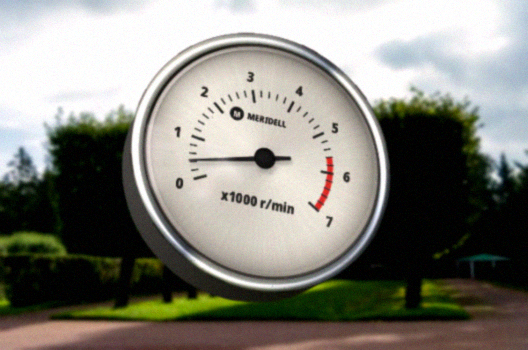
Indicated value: 400rpm
